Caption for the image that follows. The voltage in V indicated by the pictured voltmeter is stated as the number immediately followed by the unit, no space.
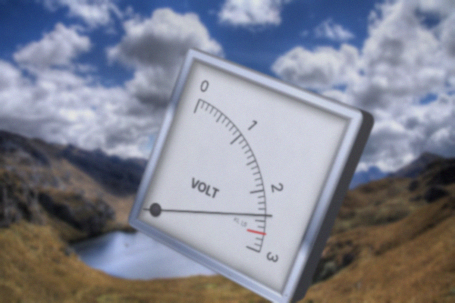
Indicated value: 2.4V
